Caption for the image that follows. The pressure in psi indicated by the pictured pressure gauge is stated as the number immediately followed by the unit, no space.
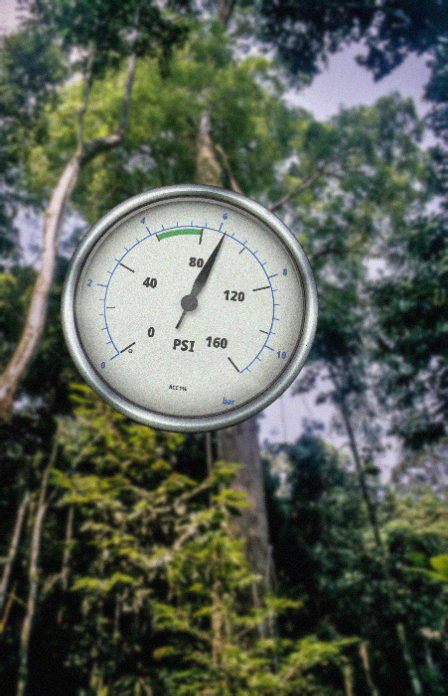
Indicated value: 90psi
